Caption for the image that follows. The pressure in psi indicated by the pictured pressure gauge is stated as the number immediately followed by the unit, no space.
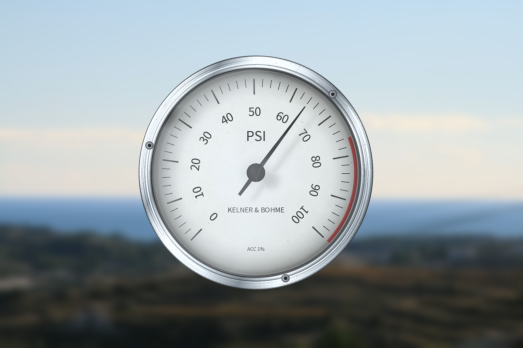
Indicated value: 64psi
